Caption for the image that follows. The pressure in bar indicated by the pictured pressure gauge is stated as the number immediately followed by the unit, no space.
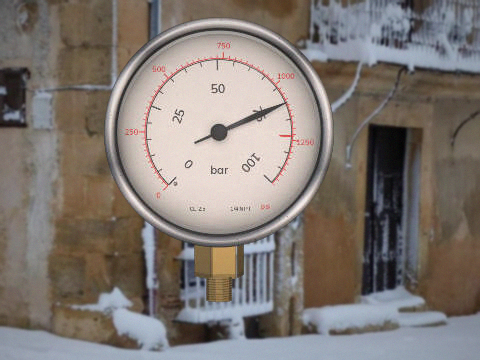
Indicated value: 75bar
